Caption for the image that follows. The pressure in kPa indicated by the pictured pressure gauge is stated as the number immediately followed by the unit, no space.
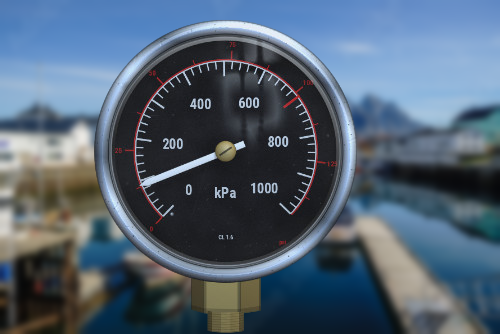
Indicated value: 90kPa
